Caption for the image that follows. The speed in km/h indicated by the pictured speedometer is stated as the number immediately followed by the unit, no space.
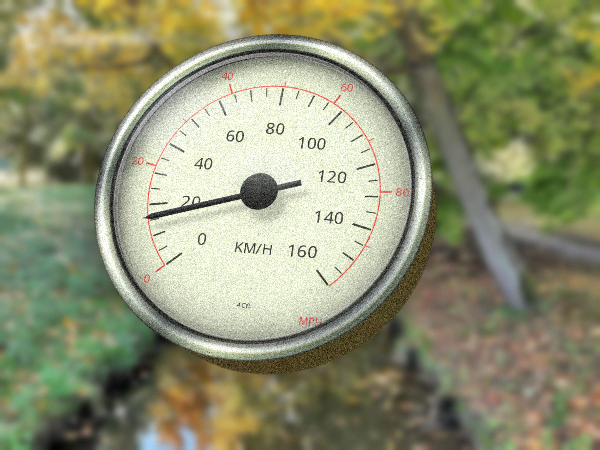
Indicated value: 15km/h
